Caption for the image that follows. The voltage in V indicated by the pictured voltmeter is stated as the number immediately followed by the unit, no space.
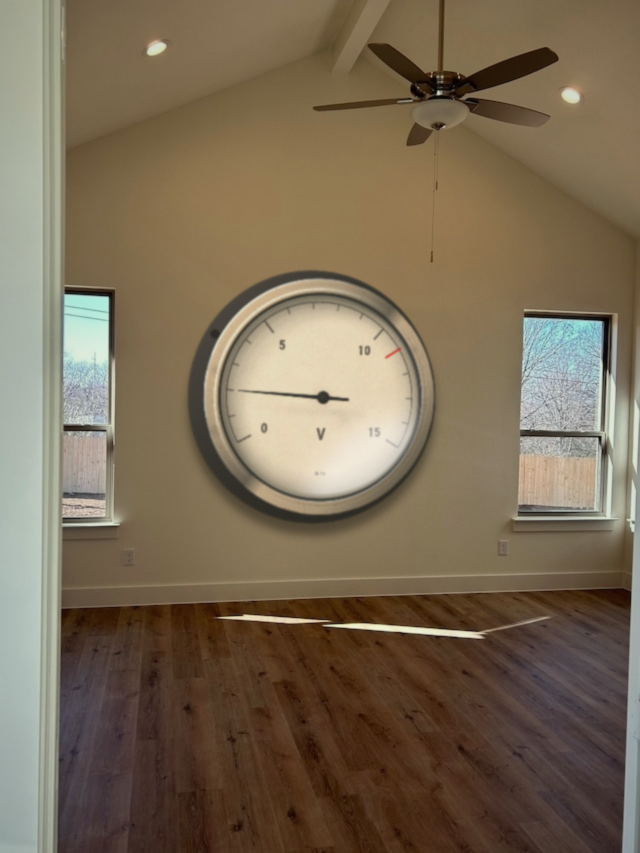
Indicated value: 2V
